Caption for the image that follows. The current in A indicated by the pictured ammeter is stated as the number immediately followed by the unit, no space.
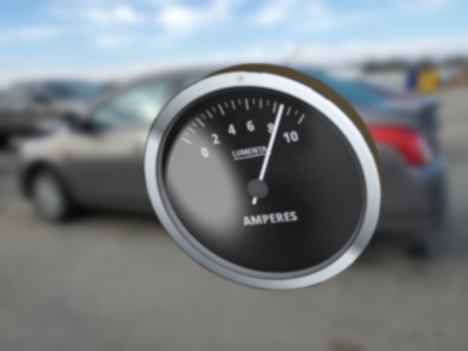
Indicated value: 8.5A
